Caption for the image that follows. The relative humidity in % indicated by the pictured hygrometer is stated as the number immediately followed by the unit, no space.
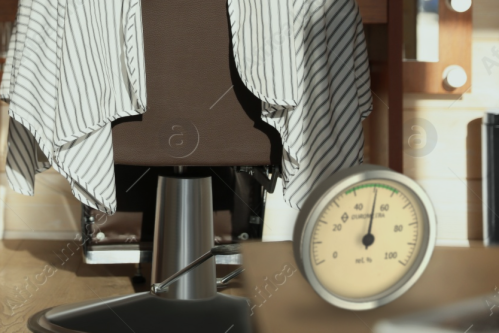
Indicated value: 50%
